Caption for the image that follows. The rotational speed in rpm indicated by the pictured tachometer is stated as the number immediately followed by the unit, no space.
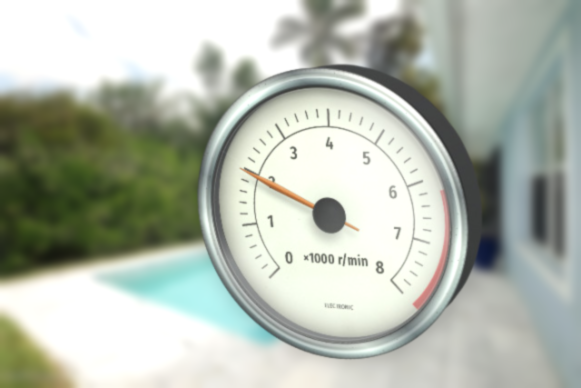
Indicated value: 2000rpm
